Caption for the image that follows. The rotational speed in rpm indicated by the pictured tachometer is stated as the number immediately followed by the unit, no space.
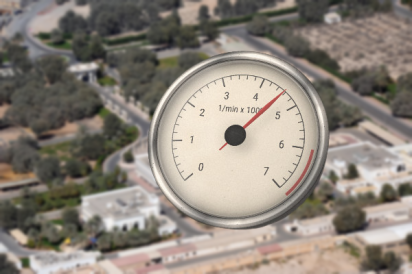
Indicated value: 4600rpm
